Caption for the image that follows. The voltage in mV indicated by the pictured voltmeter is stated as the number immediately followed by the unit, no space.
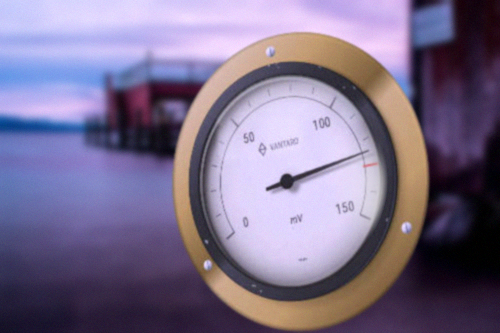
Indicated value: 125mV
